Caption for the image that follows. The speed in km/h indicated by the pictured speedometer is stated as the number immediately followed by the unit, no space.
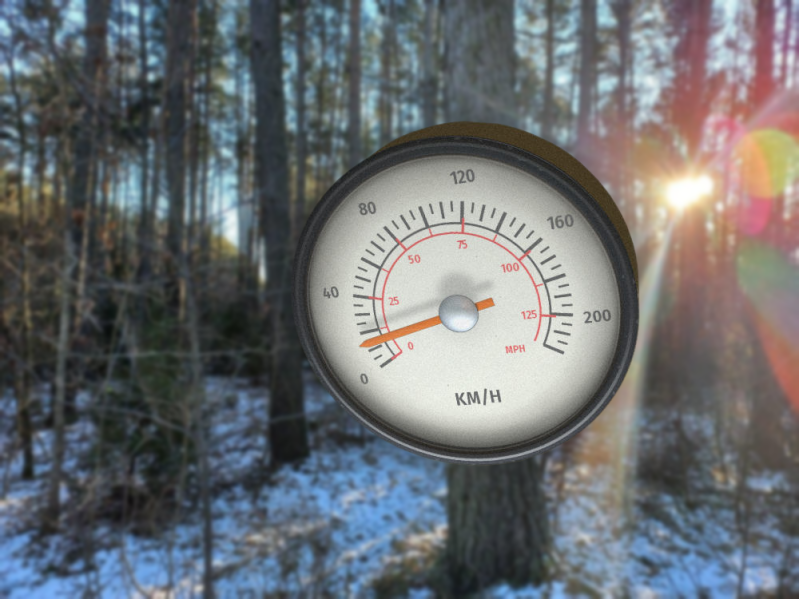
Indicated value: 15km/h
